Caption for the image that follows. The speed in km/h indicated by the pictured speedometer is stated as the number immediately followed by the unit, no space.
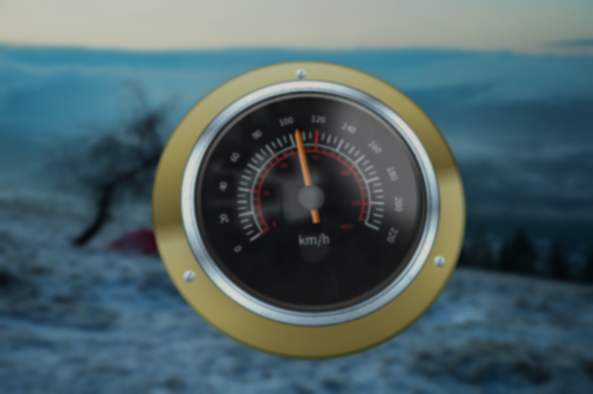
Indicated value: 105km/h
